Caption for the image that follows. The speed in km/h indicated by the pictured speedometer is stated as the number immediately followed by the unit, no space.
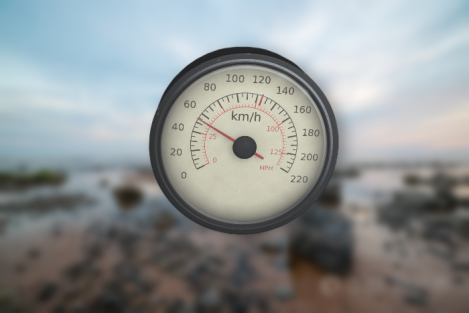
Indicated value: 55km/h
